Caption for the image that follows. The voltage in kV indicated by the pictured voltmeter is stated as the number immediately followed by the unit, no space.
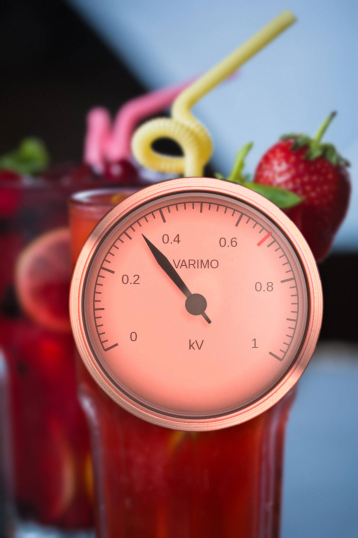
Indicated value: 0.33kV
